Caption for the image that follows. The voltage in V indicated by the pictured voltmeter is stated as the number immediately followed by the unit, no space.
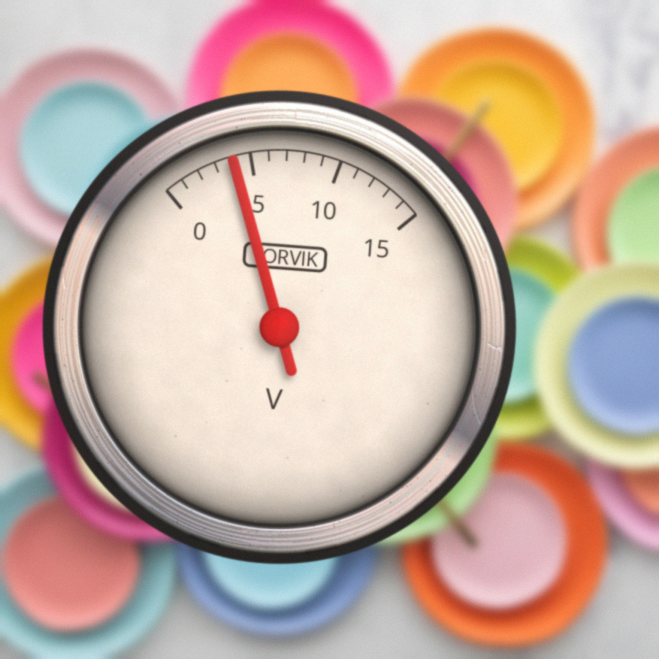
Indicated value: 4V
